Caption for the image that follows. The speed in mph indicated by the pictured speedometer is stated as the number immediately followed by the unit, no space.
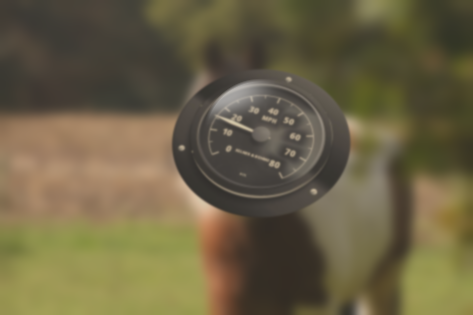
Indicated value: 15mph
